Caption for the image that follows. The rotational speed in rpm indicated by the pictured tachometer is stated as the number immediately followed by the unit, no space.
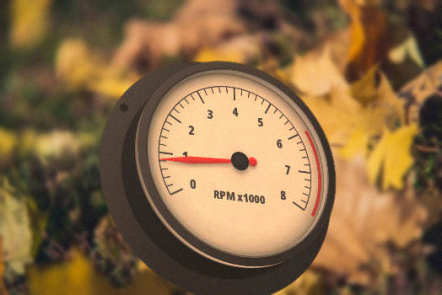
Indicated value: 800rpm
